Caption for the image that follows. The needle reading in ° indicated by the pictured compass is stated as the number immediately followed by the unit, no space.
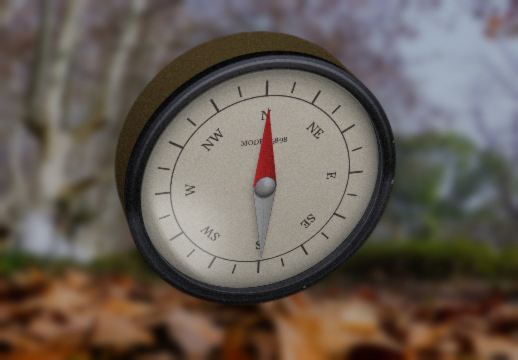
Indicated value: 0°
